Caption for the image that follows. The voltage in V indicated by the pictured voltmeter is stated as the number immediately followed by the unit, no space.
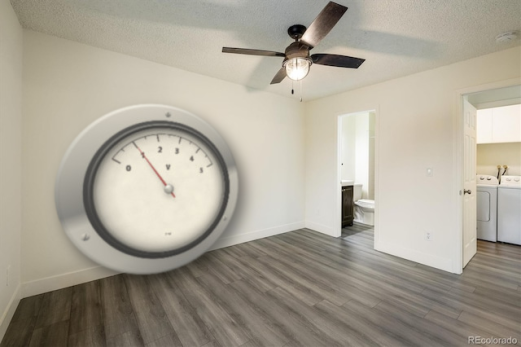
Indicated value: 1V
